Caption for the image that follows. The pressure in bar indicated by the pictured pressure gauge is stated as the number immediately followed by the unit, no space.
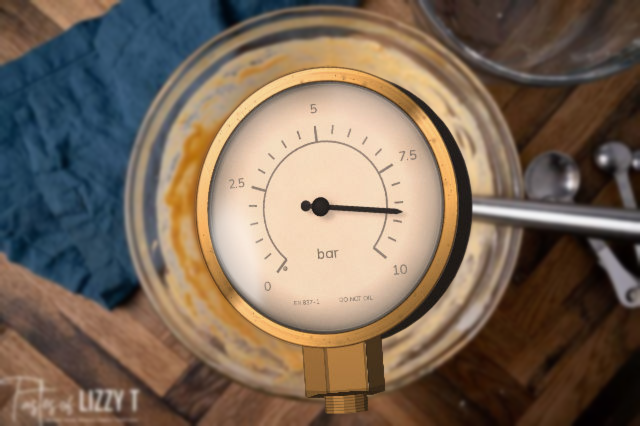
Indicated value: 8.75bar
